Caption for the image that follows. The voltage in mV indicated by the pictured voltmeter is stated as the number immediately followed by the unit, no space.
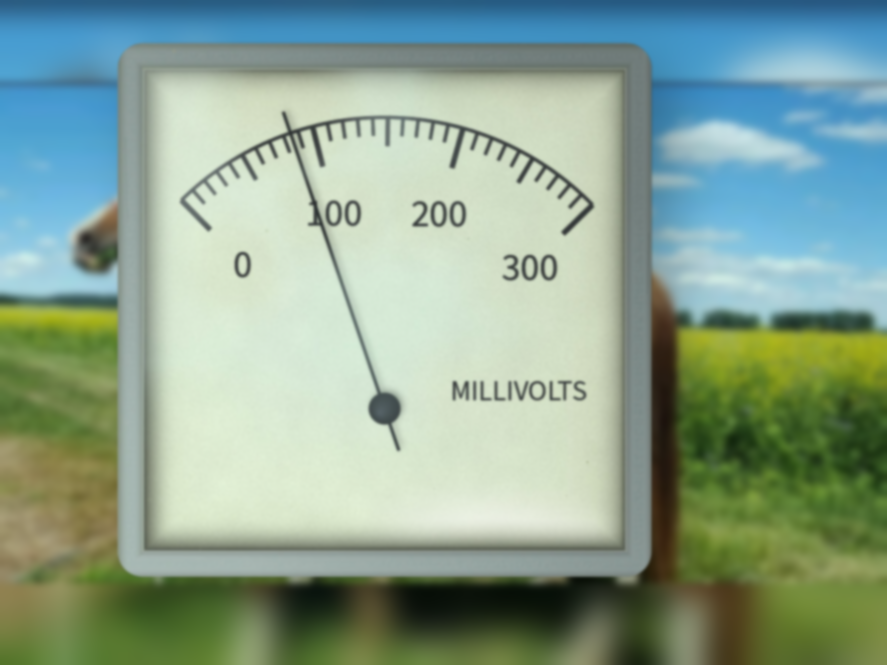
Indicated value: 85mV
